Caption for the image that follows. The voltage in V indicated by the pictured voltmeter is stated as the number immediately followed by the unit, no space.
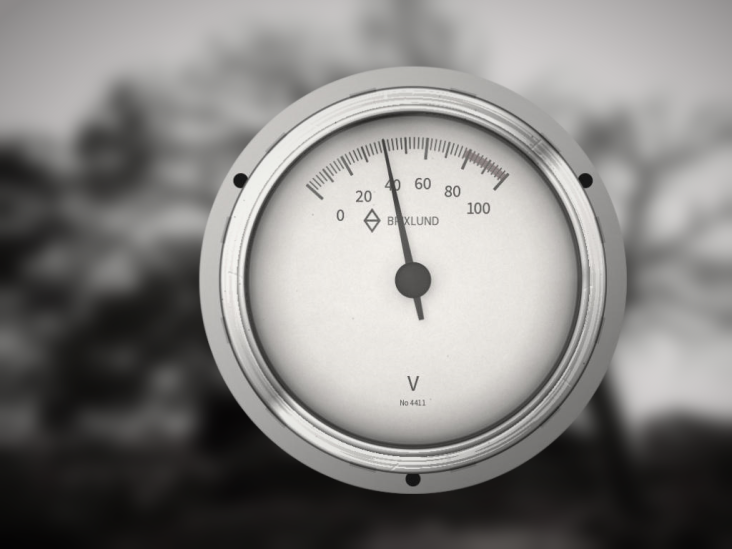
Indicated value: 40V
